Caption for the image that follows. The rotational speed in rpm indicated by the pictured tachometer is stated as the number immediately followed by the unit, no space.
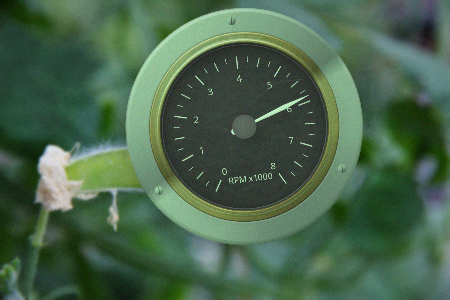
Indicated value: 5875rpm
